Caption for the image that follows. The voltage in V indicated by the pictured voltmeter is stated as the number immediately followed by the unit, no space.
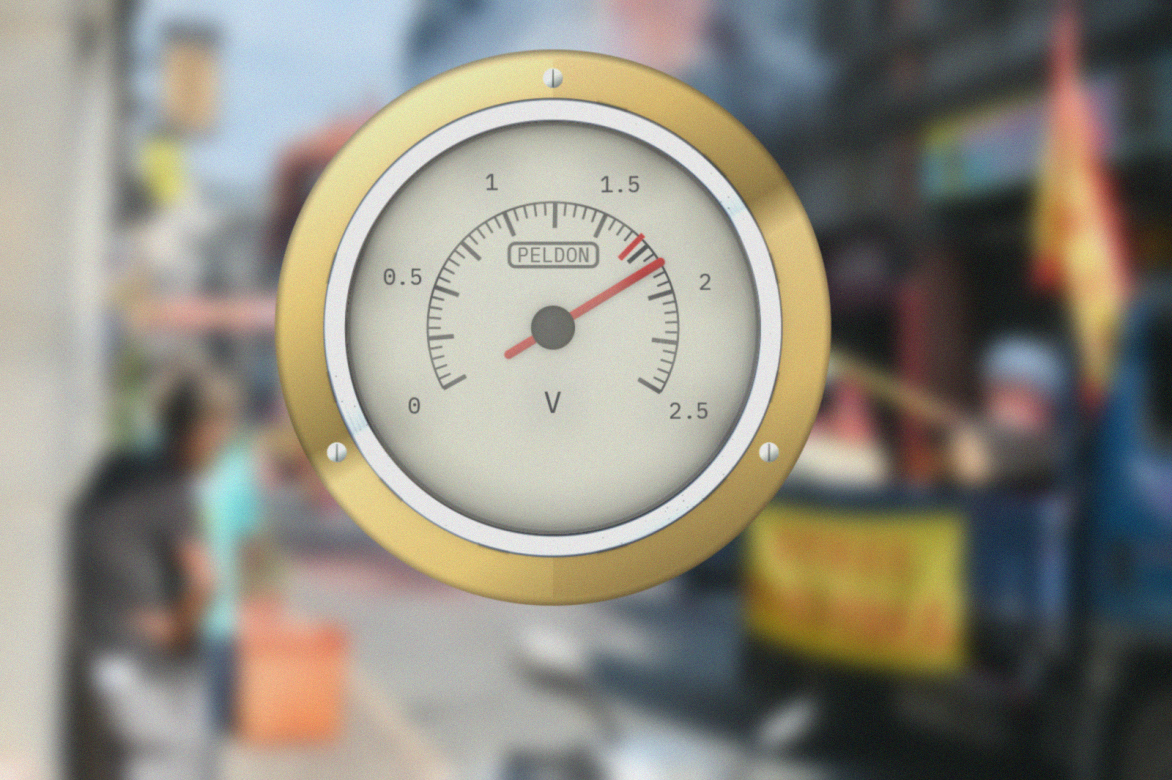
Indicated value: 1.85V
